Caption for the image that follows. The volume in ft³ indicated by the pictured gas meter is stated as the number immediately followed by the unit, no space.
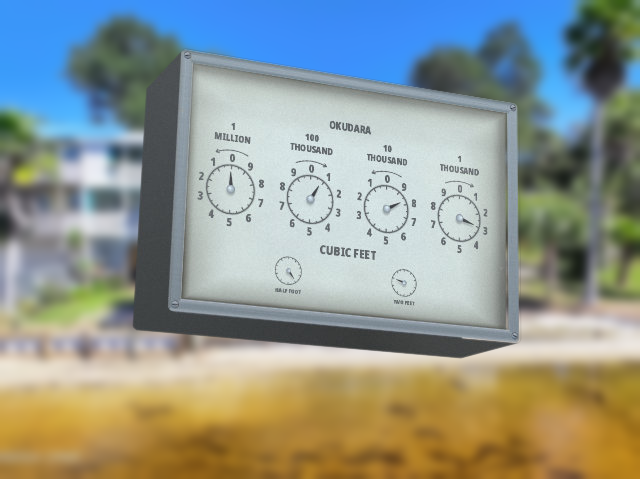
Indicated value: 8300ft³
